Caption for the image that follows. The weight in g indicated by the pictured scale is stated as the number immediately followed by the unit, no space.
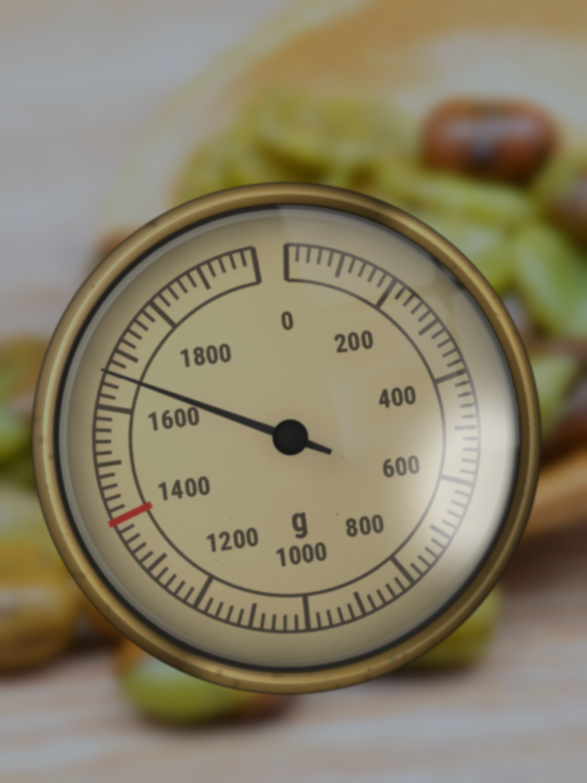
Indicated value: 1660g
